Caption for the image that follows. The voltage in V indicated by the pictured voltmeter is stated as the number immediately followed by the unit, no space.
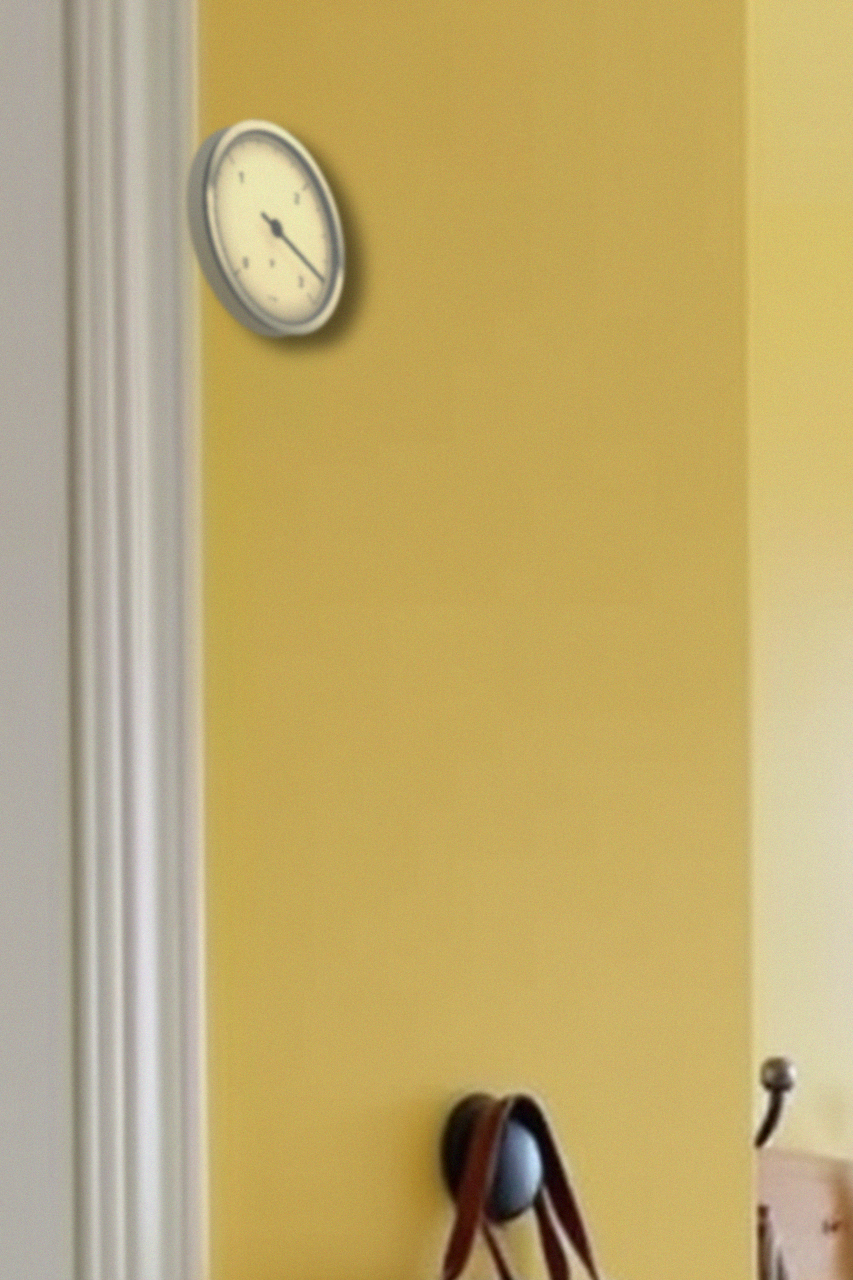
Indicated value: 2.8V
